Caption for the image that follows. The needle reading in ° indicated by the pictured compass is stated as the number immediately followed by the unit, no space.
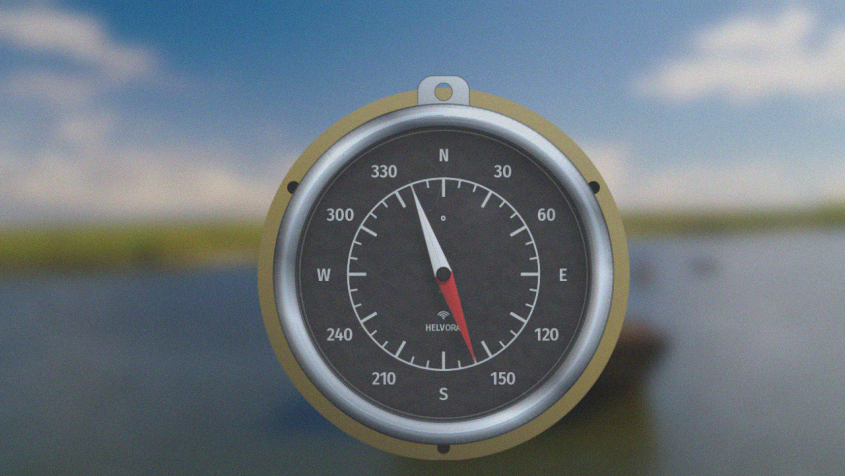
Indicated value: 160°
